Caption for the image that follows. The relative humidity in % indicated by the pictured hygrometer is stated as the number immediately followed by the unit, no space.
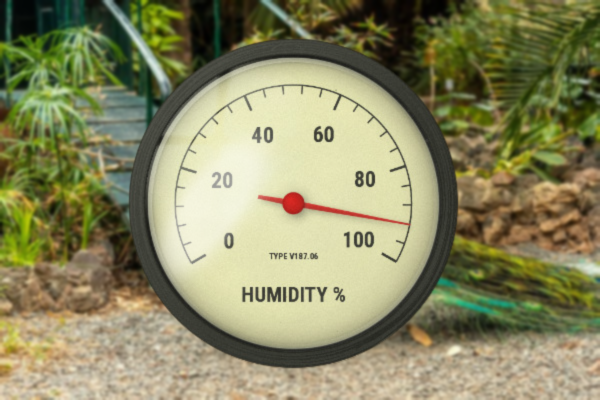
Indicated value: 92%
